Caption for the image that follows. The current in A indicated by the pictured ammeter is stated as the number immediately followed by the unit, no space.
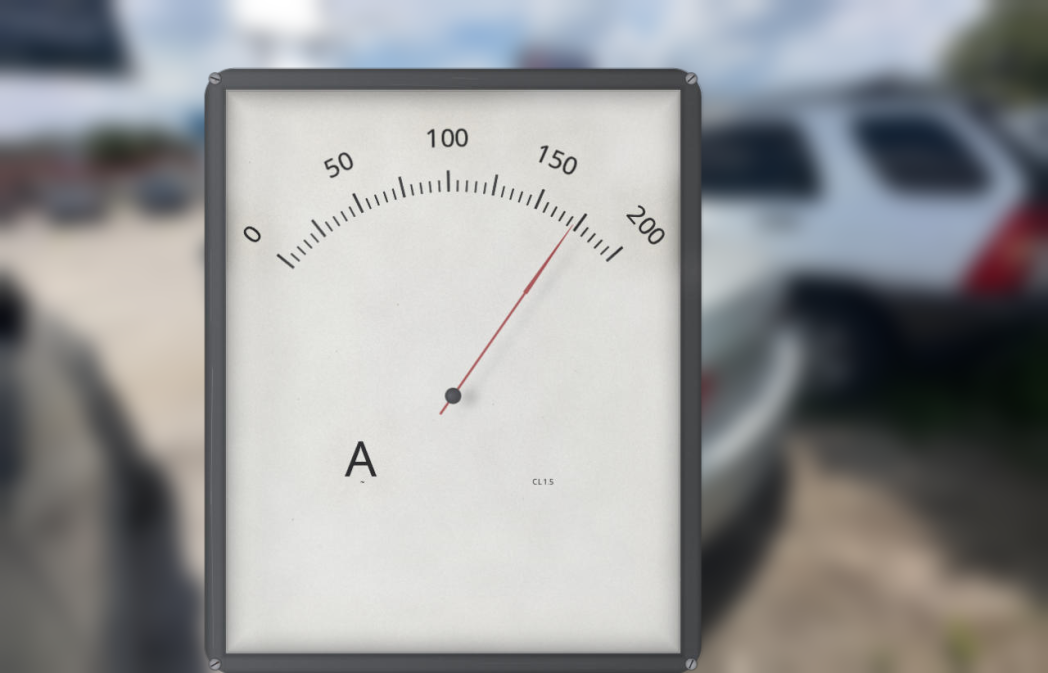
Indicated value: 172.5A
